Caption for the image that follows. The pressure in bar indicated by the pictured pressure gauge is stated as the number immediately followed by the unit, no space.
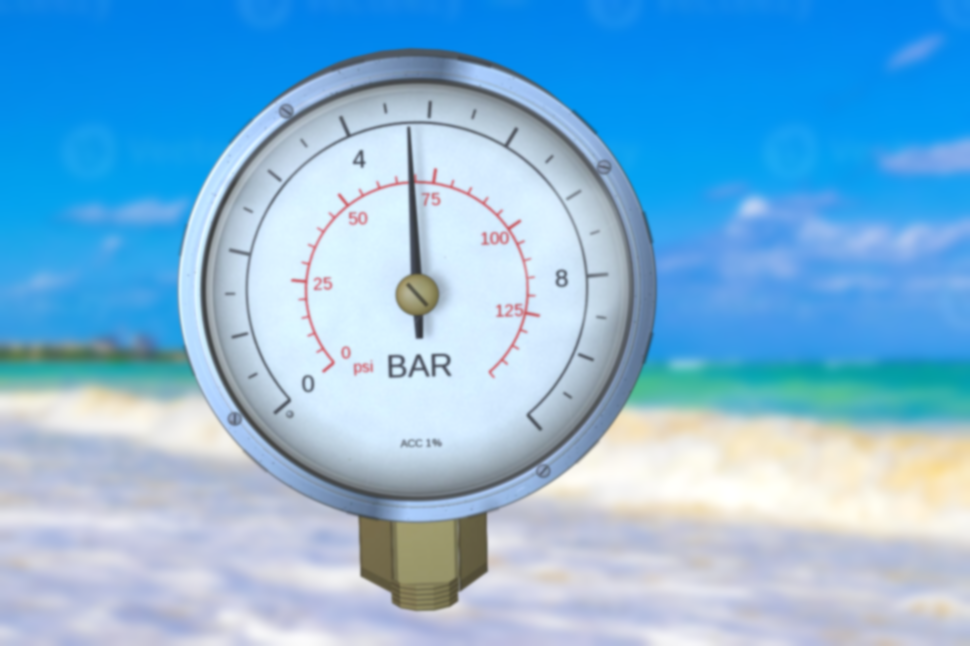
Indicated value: 4.75bar
